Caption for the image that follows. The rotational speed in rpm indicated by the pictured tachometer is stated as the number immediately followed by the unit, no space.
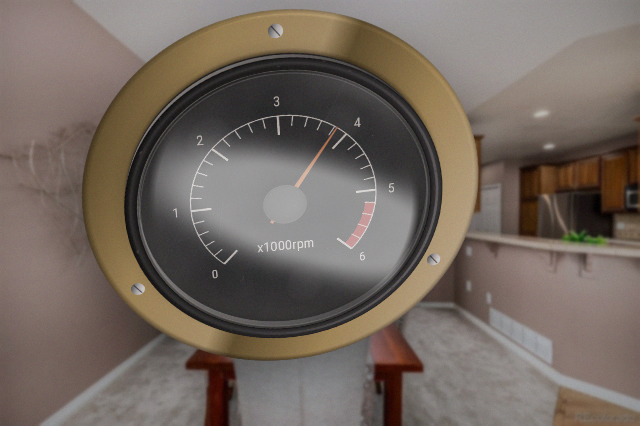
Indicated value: 3800rpm
